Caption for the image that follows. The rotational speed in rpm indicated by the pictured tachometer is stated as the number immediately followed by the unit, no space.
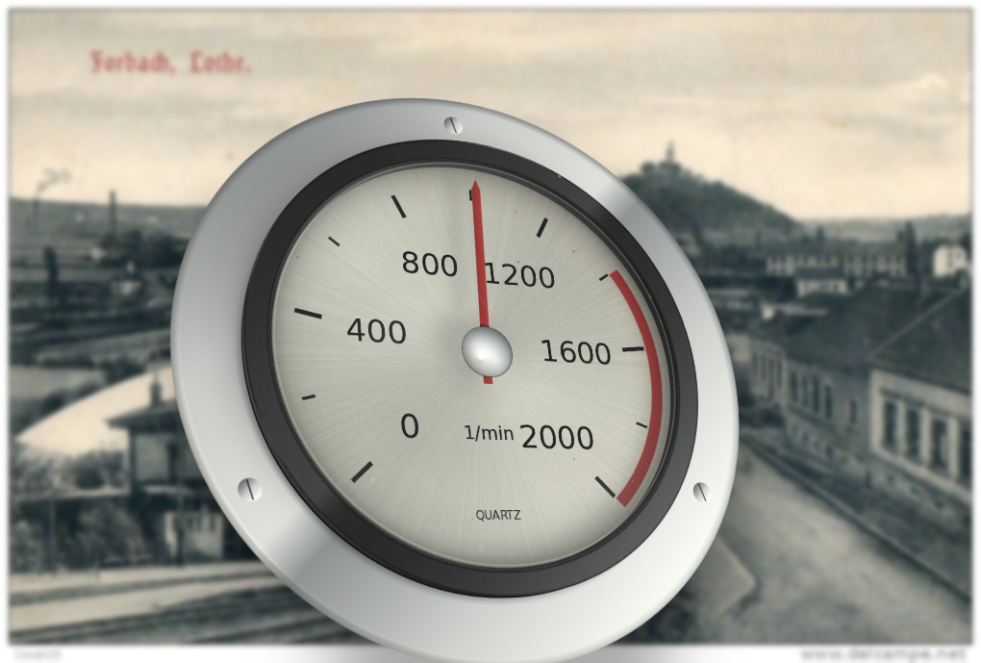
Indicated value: 1000rpm
